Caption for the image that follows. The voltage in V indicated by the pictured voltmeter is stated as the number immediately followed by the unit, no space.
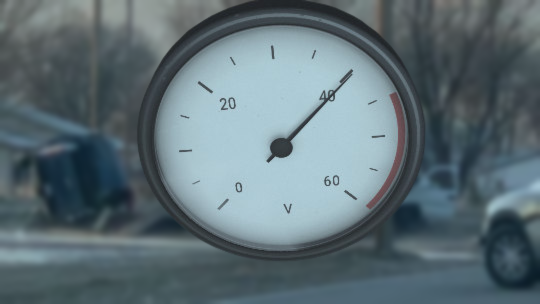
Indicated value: 40V
